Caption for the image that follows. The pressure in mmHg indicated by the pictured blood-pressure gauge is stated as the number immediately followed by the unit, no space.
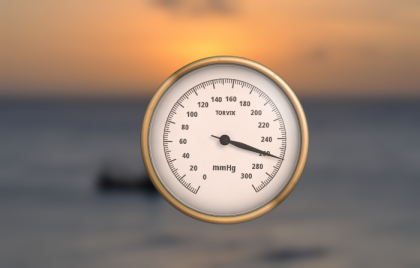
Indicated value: 260mmHg
